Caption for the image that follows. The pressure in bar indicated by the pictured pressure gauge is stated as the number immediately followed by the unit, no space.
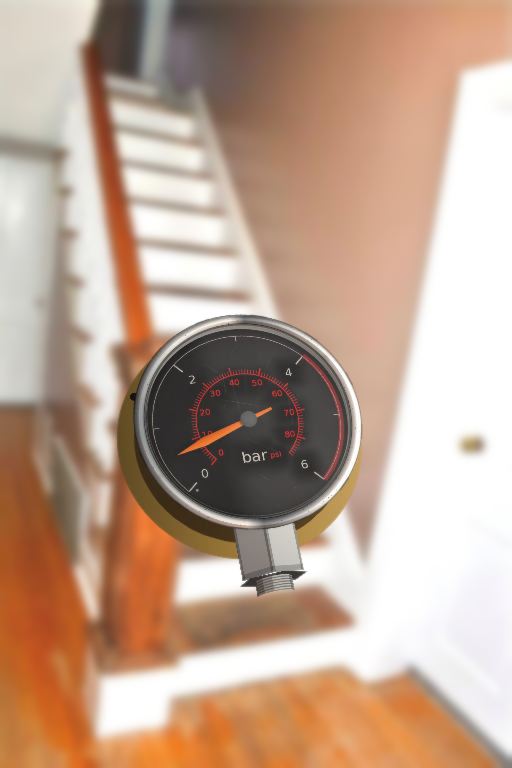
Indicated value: 0.5bar
